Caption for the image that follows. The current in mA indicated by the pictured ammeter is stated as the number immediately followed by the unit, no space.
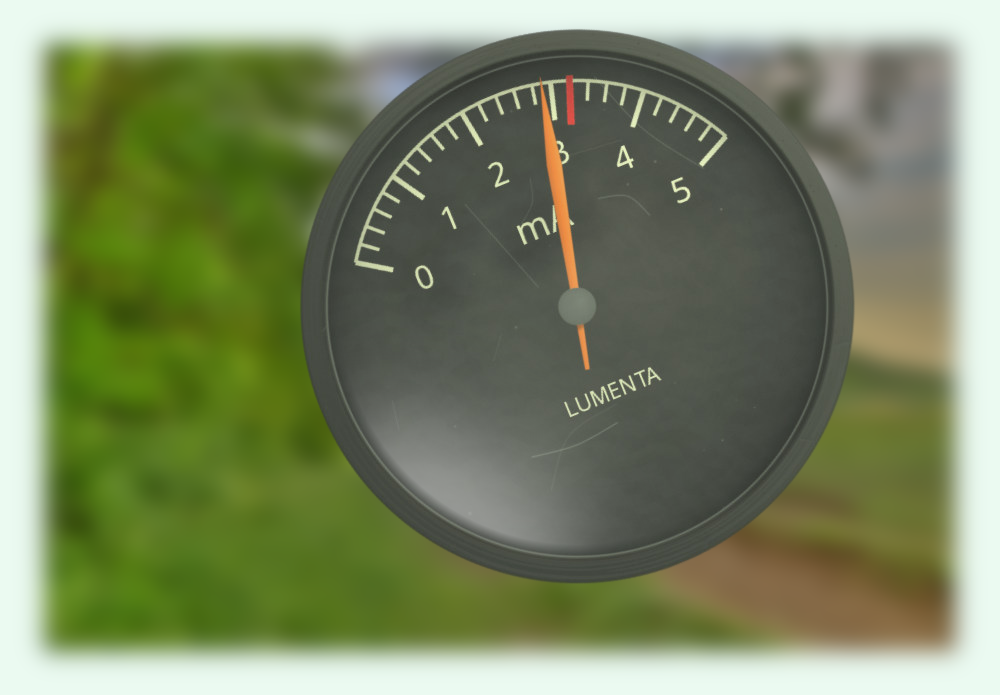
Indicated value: 2.9mA
